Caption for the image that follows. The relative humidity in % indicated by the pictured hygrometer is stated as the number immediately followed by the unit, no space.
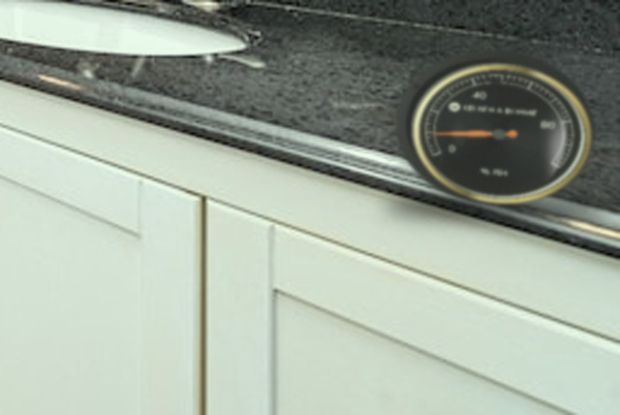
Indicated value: 10%
